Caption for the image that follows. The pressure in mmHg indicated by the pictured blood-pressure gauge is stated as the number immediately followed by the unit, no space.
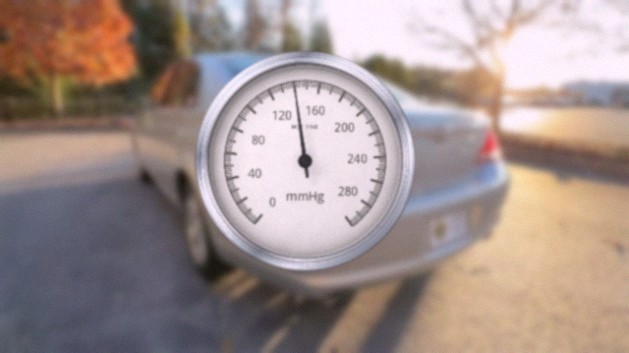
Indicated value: 140mmHg
